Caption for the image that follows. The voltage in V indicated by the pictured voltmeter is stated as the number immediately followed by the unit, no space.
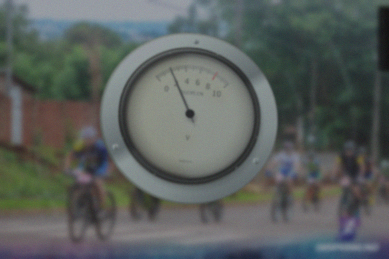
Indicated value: 2V
